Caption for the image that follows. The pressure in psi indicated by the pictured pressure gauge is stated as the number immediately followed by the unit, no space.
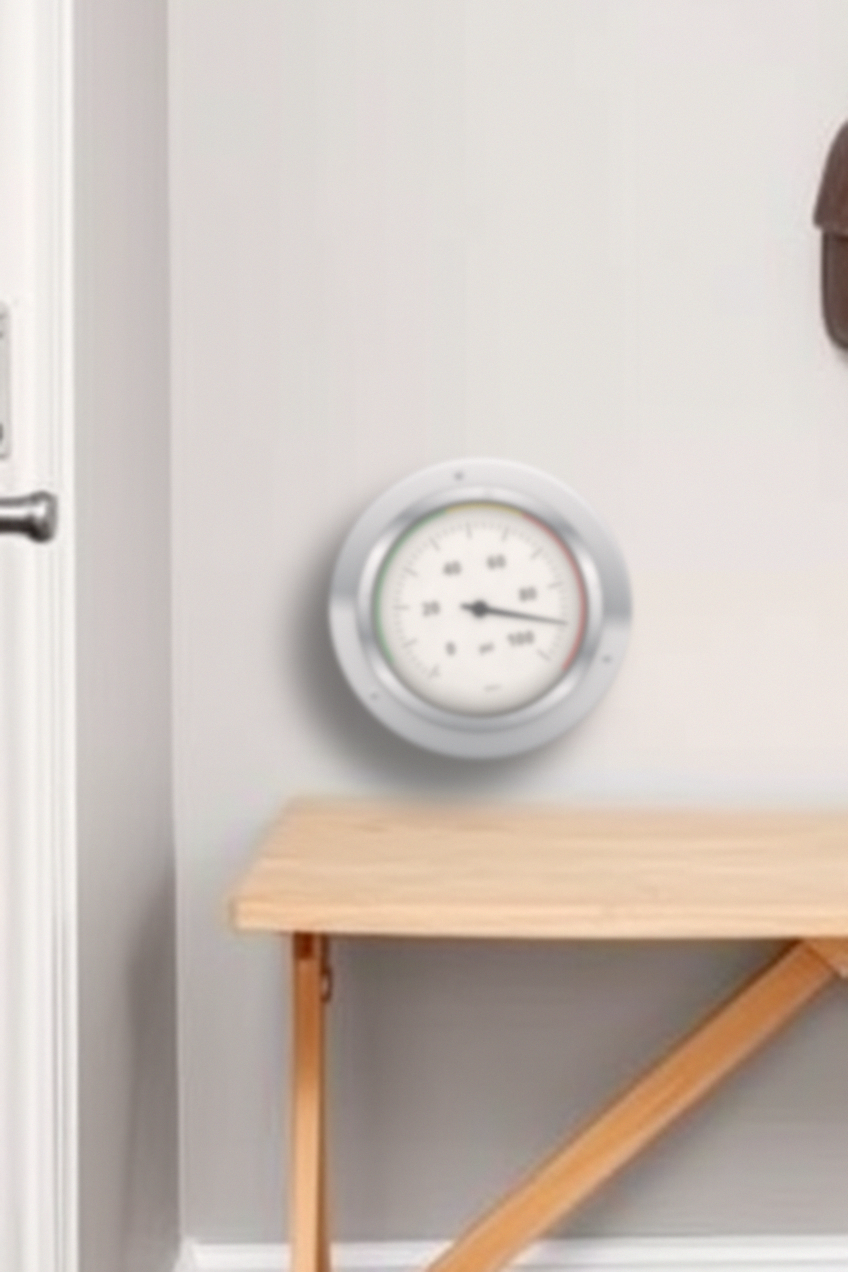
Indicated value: 90psi
